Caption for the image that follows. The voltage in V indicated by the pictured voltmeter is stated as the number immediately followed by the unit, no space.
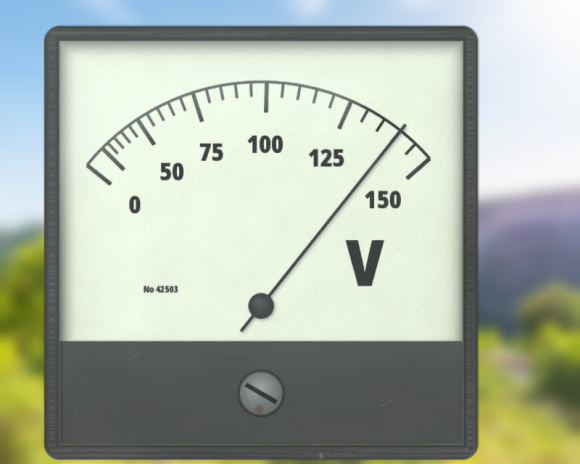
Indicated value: 140V
